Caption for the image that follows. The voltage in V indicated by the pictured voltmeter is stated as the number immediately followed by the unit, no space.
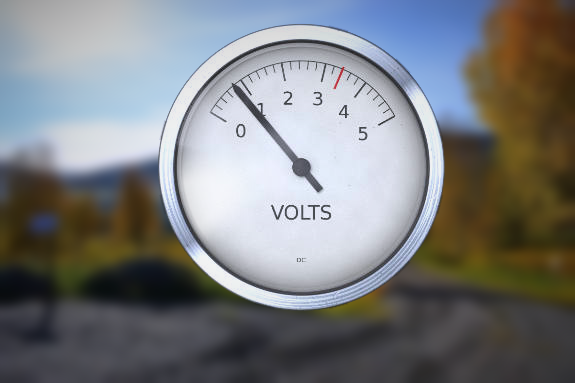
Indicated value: 0.8V
